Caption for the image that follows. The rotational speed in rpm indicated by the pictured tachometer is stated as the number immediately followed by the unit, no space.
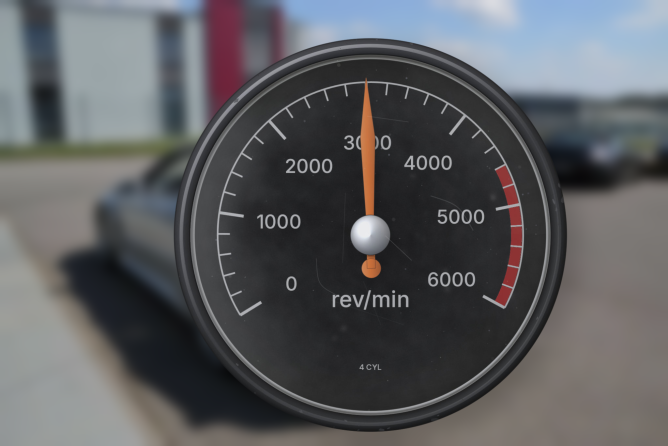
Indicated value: 3000rpm
